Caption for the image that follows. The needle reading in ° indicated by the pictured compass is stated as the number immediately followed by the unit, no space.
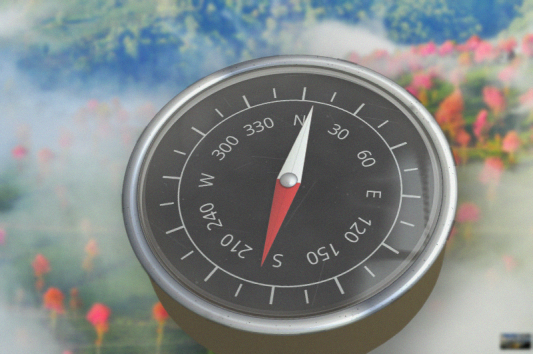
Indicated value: 187.5°
